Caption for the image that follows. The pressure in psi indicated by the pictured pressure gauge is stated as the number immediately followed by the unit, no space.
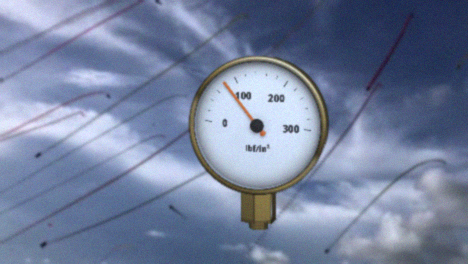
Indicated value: 80psi
